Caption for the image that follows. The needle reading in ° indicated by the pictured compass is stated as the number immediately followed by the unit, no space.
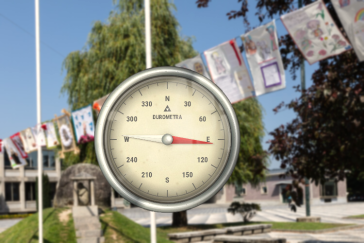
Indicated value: 95°
